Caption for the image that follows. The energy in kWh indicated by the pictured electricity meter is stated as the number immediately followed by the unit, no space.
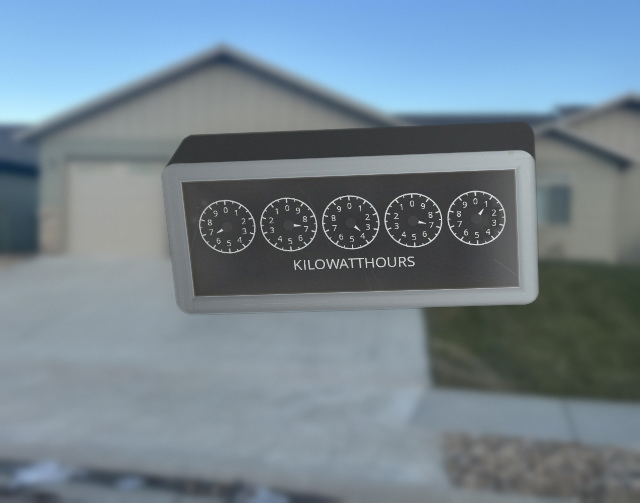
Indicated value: 67371kWh
